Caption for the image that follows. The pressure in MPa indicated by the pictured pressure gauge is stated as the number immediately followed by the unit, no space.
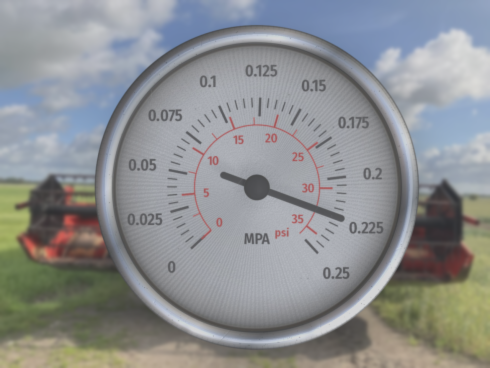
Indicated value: 0.225MPa
